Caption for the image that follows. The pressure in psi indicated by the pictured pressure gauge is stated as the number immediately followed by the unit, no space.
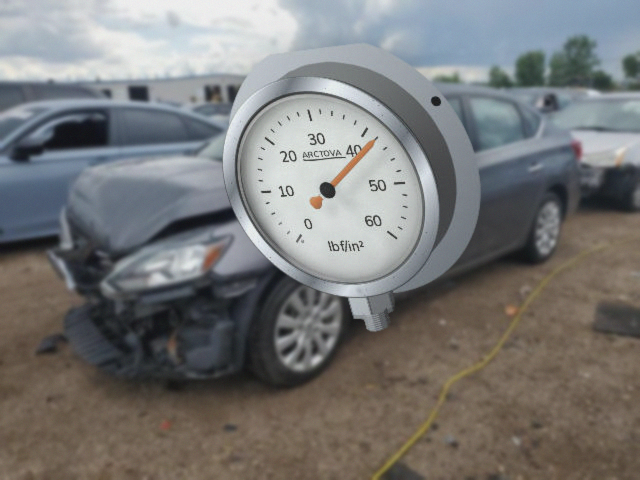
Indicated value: 42psi
